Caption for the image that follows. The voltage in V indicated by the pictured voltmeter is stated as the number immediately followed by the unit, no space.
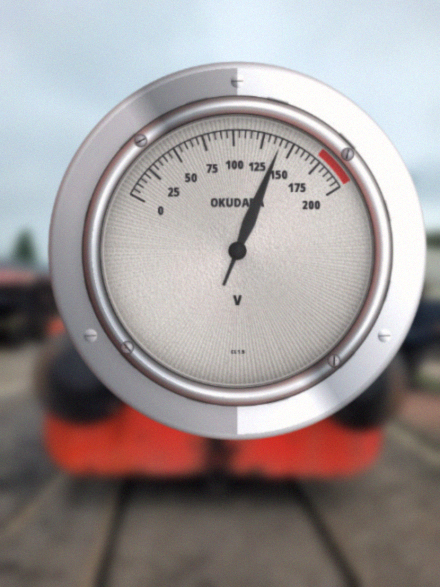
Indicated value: 140V
